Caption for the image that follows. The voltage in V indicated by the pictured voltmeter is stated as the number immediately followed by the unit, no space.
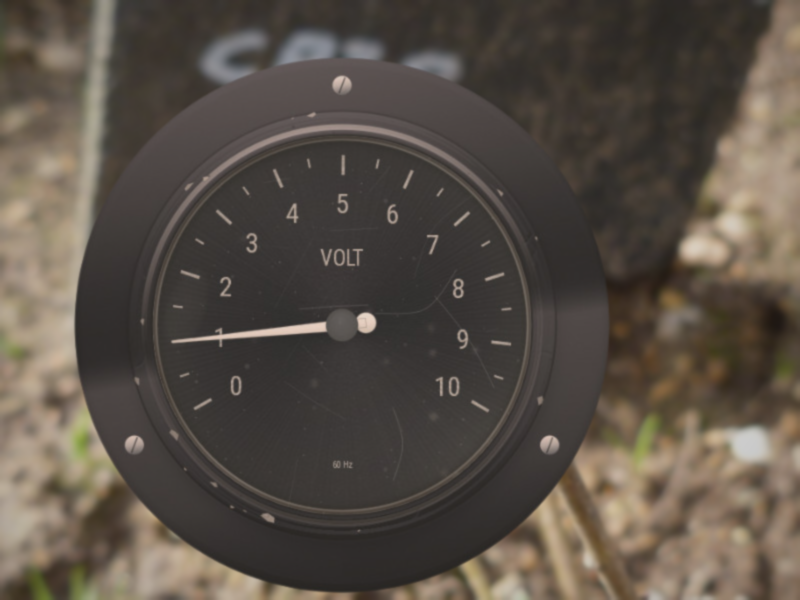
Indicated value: 1V
